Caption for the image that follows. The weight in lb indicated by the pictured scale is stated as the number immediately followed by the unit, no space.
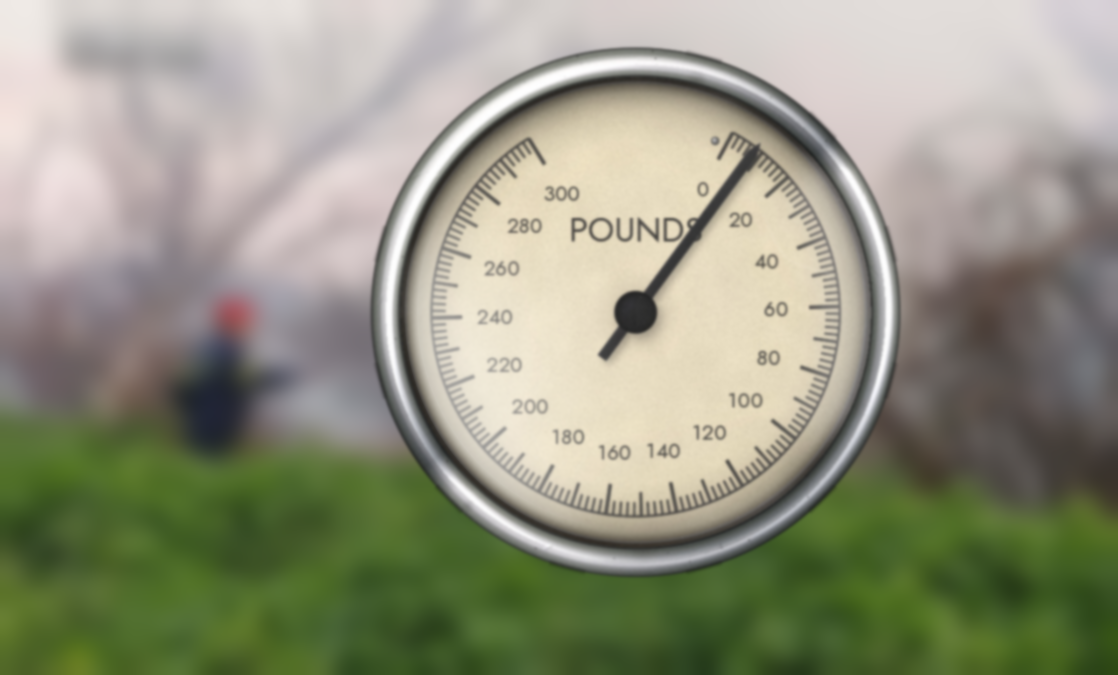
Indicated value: 8lb
